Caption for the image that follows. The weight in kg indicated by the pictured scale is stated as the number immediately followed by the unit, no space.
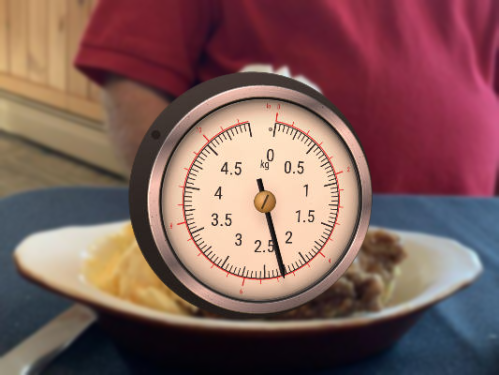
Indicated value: 2.3kg
